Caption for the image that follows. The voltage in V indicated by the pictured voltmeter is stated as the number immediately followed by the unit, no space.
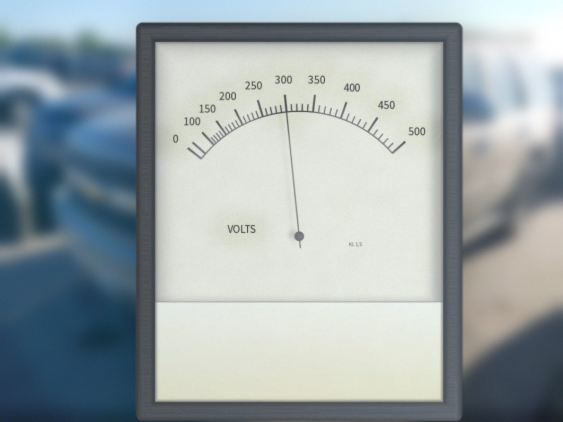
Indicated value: 300V
